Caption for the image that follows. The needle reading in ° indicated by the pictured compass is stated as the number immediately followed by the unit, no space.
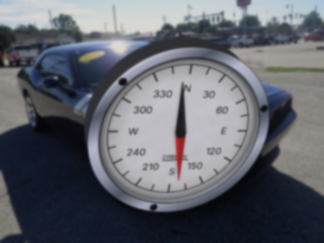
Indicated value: 172.5°
